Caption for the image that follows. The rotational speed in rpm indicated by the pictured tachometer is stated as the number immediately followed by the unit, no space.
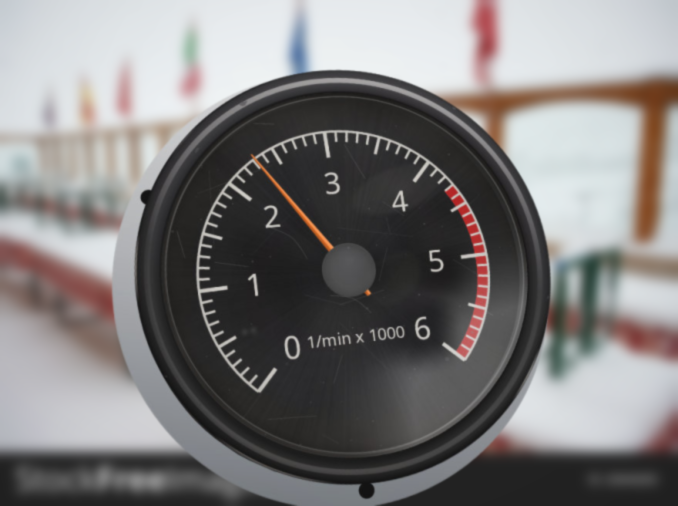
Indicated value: 2300rpm
